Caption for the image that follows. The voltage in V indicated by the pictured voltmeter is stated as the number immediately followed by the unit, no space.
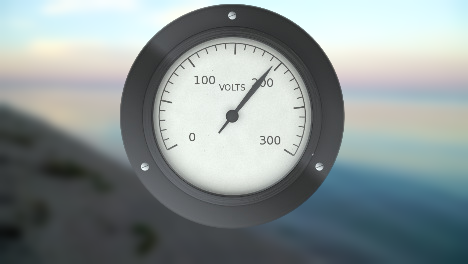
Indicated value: 195V
